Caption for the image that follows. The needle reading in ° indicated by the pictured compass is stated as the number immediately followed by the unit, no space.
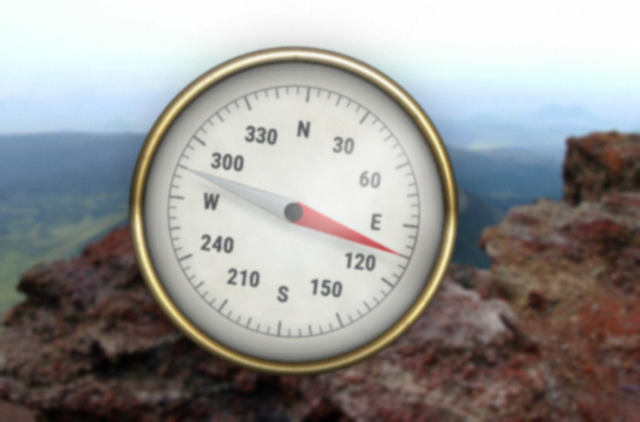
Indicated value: 105°
